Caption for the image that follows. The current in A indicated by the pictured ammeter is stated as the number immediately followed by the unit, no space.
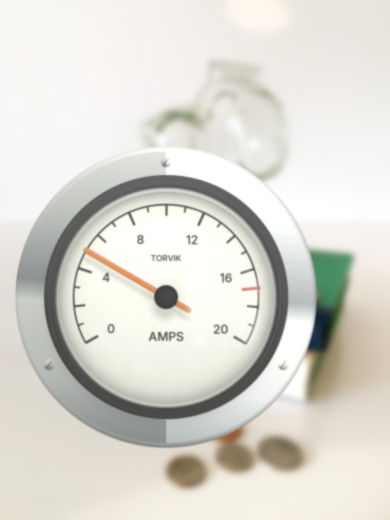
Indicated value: 5A
